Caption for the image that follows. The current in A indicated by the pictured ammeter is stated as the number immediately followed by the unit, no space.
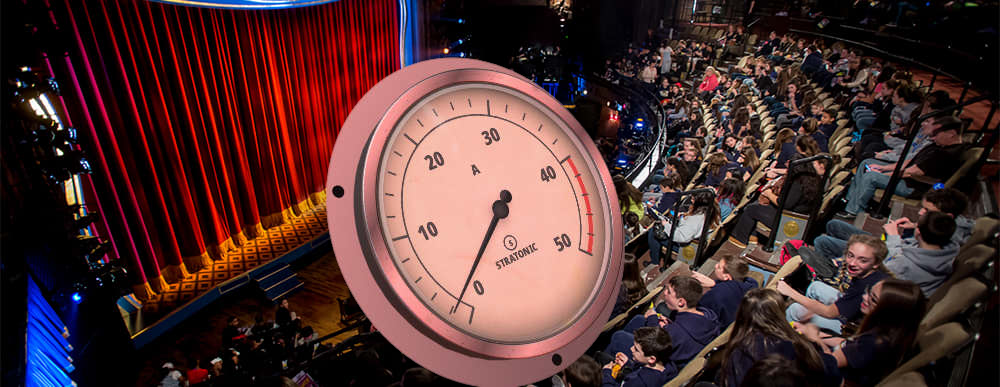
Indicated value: 2A
